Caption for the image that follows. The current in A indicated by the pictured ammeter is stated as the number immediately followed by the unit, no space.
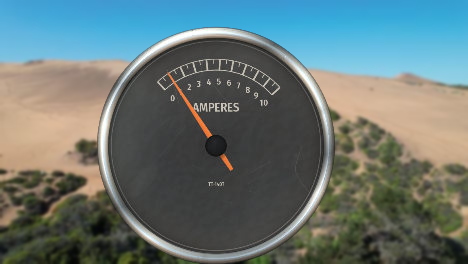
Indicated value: 1A
